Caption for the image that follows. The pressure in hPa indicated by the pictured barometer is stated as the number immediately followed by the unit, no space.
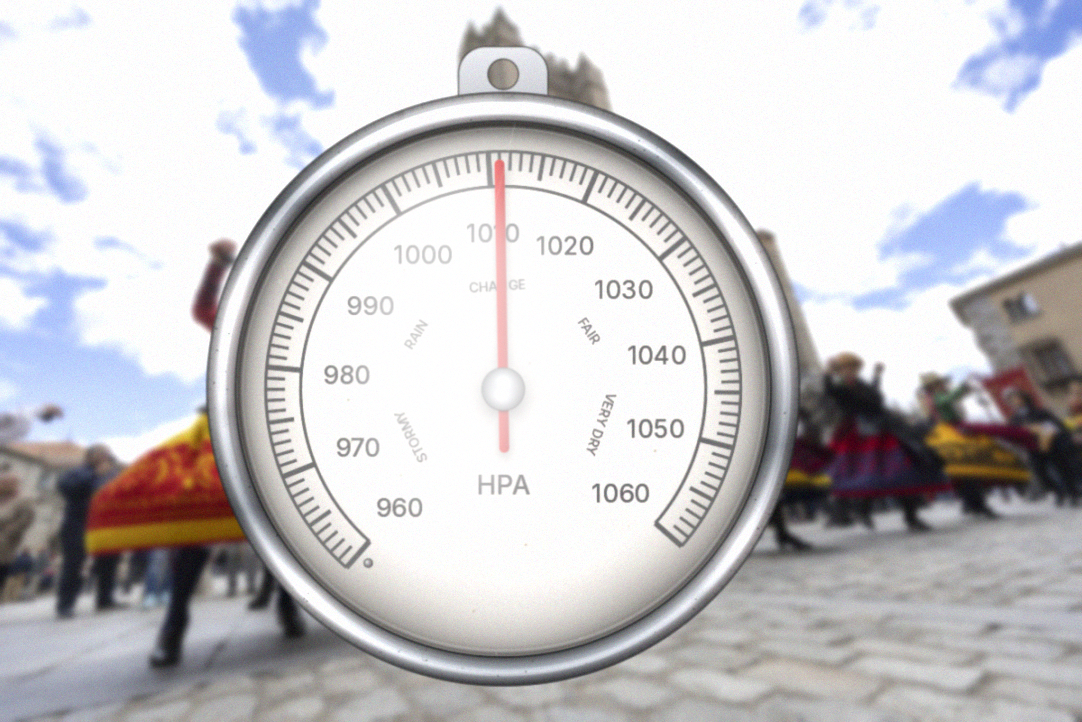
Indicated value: 1011hPa
